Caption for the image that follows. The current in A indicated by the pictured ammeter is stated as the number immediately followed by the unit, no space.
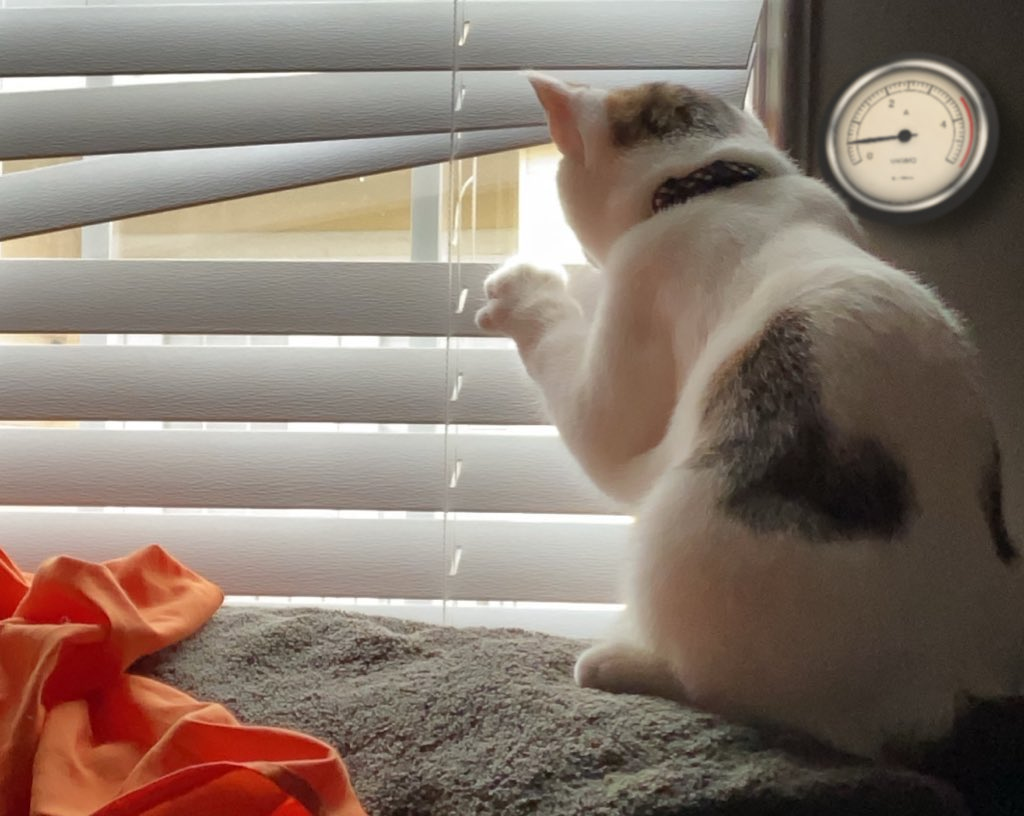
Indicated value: 0.5A
